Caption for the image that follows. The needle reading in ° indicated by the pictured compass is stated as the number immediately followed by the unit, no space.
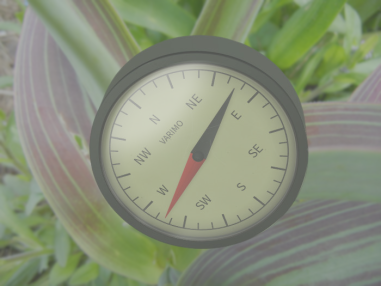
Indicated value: 255°
